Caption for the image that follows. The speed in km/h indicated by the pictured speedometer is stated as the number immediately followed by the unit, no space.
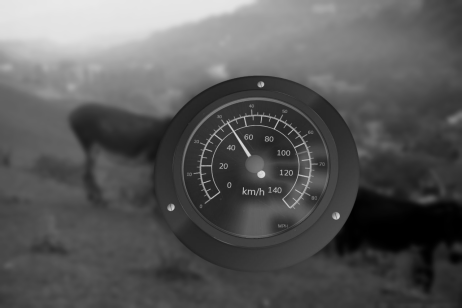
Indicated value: 50km/h
